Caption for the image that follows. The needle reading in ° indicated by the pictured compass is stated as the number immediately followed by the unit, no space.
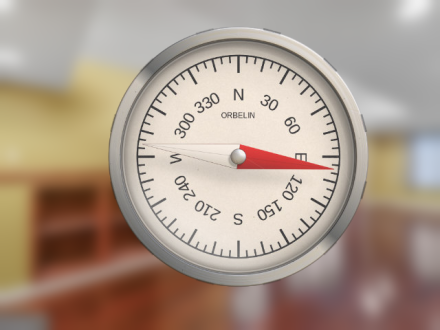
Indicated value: 97.5°
